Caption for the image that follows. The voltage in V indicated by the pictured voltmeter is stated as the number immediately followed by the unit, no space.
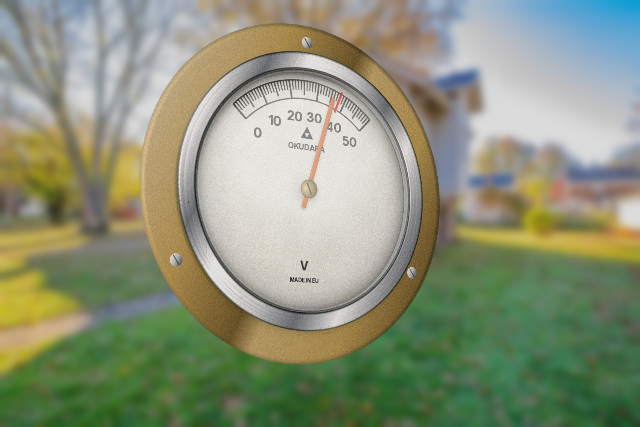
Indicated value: 35V
